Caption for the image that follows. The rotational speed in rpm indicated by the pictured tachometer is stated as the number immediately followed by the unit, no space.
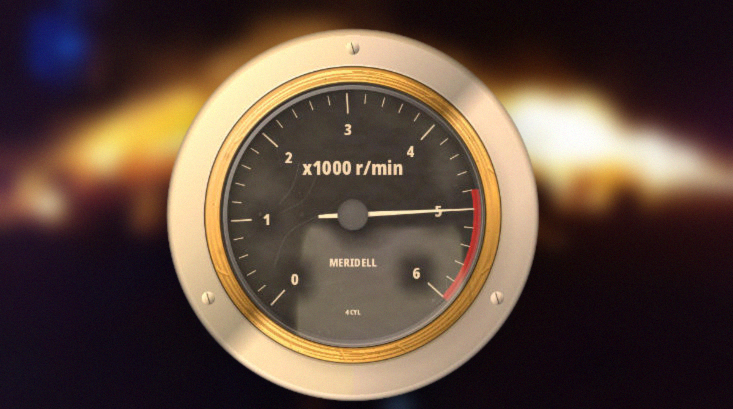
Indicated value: 5000rpm
